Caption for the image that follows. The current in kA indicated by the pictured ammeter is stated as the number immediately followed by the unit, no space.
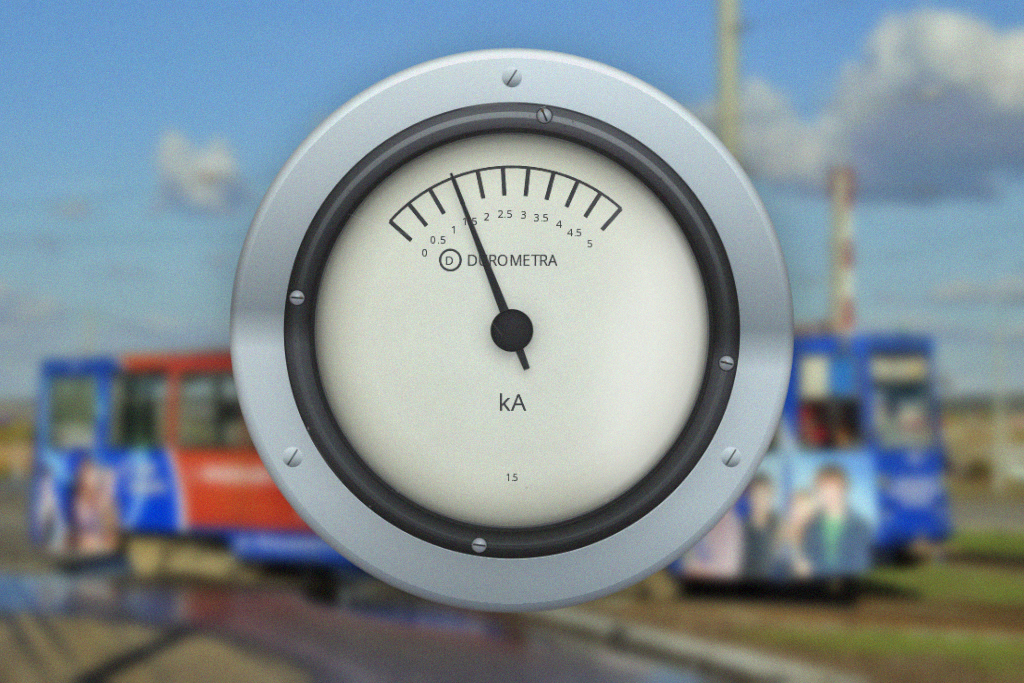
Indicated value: 1.5kA
